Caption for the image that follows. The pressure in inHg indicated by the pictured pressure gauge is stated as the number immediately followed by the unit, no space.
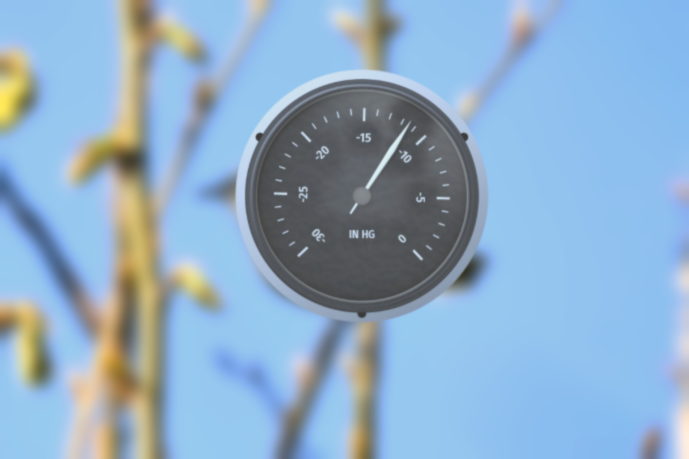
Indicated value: -11.5inHg
